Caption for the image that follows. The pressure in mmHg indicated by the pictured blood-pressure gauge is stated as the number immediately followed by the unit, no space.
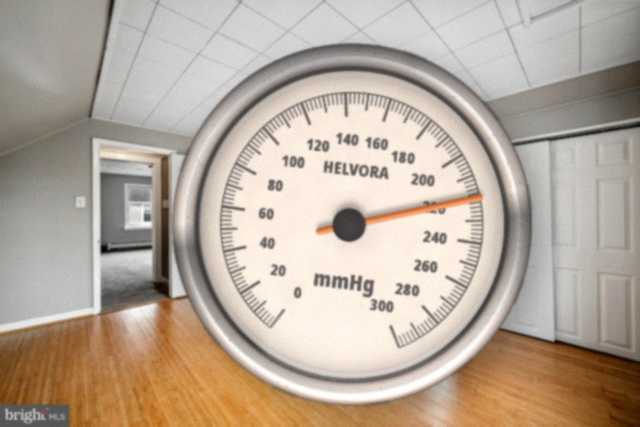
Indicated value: 220mmHg
